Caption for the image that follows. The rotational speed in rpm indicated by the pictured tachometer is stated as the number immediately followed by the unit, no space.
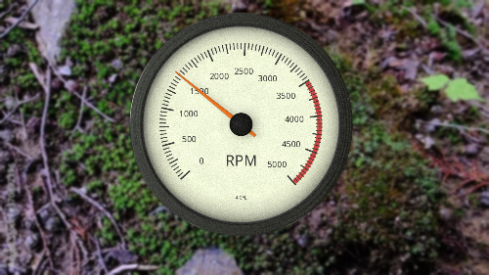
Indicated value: 1500rpm
